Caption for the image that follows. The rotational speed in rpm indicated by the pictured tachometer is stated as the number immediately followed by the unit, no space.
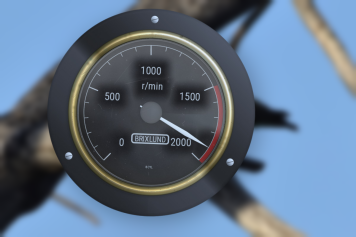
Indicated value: 1900rpm
